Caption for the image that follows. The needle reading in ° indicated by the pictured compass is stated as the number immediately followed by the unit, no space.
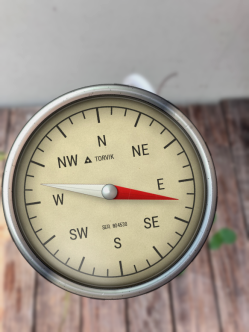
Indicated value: 105°
